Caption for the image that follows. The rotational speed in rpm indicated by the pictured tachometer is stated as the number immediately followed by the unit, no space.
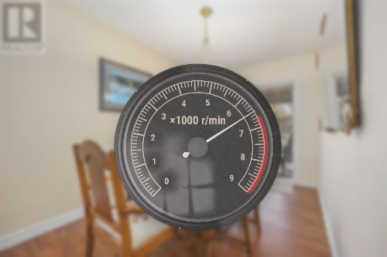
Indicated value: 6500rpm
